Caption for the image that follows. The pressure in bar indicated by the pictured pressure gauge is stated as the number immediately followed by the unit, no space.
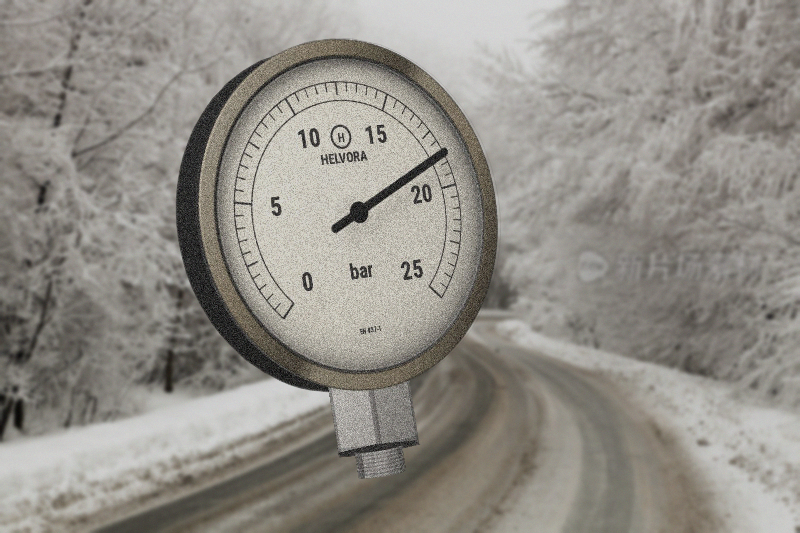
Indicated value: 18.5bar
